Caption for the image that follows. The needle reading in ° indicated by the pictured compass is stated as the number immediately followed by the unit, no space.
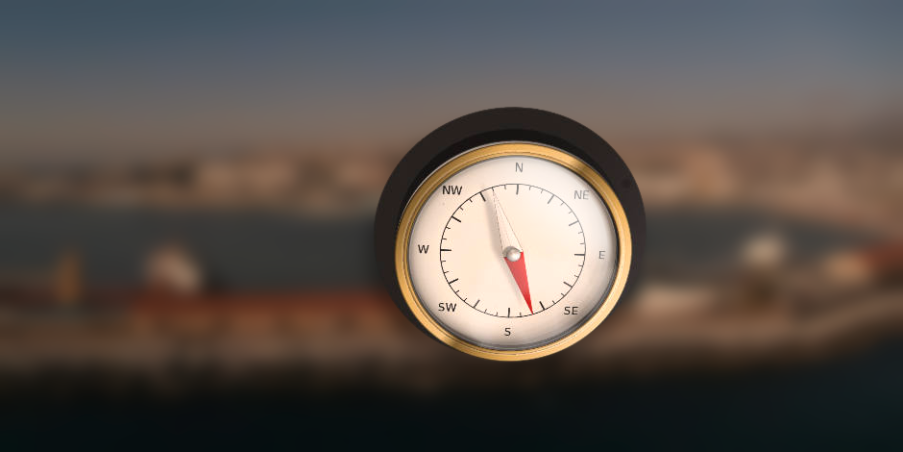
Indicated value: 160°
